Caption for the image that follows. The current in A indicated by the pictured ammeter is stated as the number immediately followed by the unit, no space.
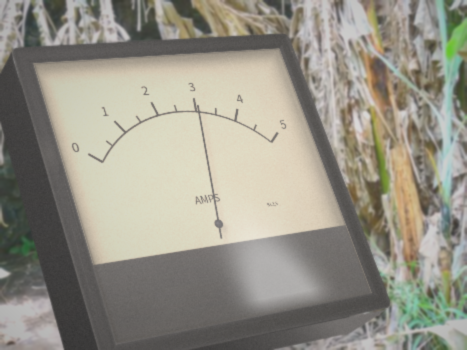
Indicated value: 3A
